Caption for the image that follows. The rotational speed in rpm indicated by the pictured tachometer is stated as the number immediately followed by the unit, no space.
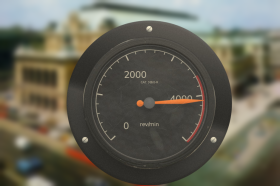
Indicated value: 4100rpm
